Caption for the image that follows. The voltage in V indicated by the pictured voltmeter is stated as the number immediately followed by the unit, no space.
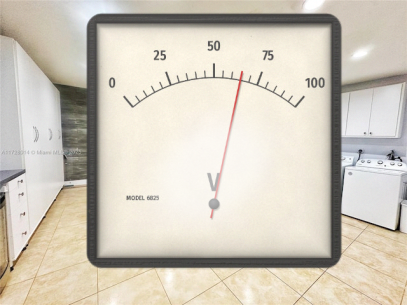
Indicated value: 65V
